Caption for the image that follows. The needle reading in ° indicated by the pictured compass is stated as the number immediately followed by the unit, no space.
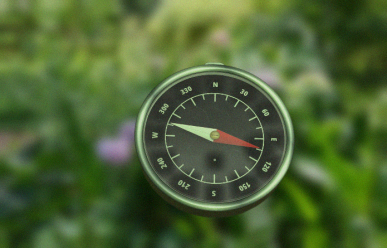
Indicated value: 105°
